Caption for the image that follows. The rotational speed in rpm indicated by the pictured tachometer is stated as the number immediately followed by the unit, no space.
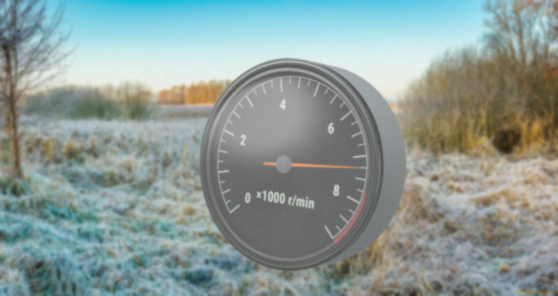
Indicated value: 7250rpm
